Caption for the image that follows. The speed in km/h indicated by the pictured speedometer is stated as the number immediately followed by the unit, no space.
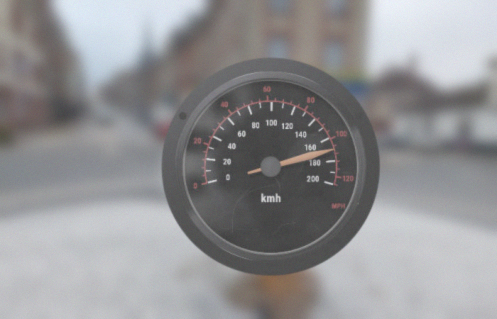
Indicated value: 170km/h
